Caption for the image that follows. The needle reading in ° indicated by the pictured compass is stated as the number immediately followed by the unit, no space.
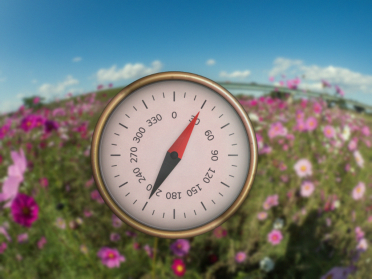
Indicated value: 30°
